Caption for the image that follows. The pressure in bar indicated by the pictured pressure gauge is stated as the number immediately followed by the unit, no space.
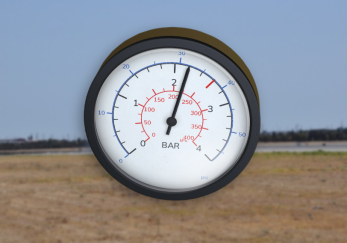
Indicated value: 2.2bar
